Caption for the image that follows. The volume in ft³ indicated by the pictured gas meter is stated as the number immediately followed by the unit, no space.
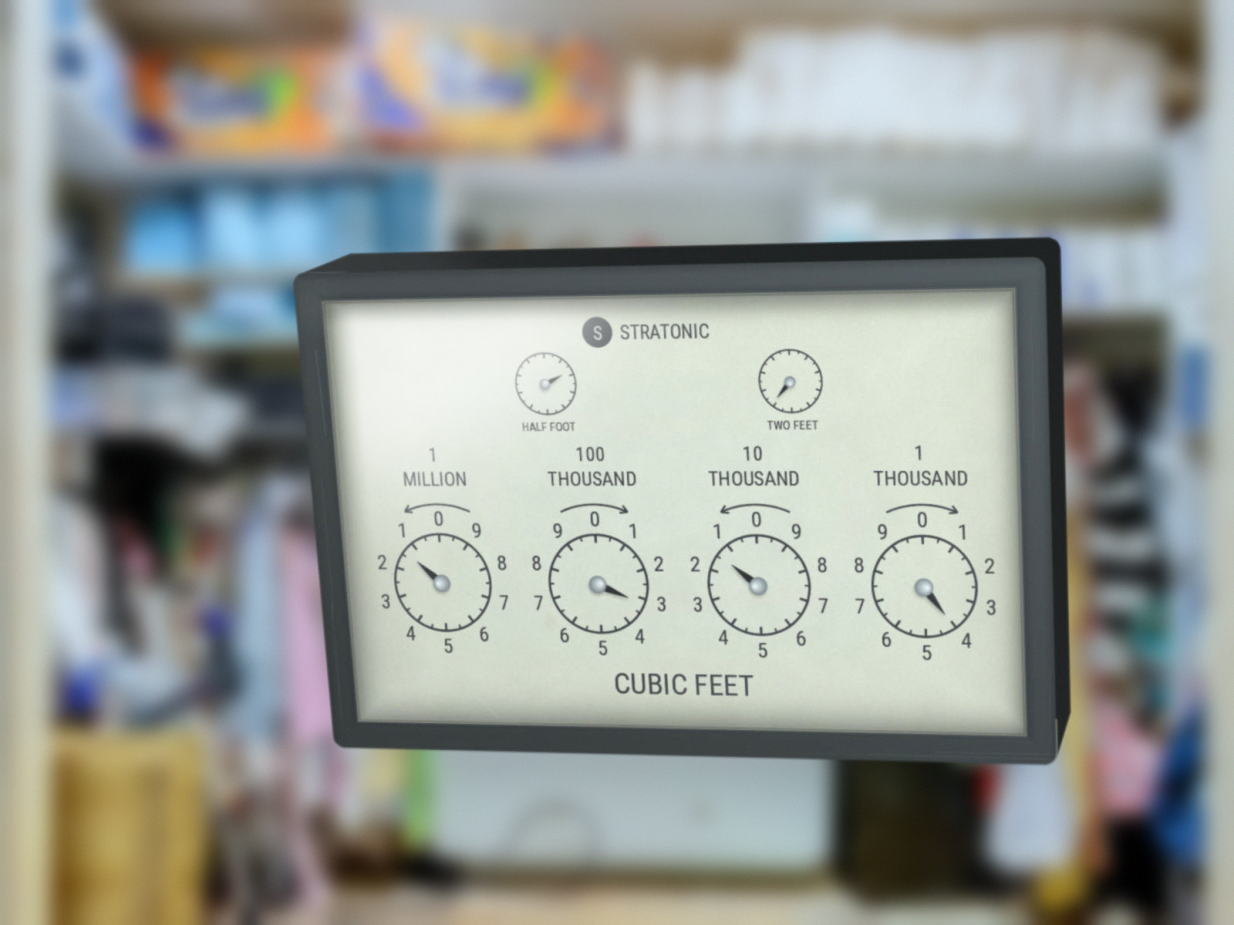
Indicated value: 131400ft³
